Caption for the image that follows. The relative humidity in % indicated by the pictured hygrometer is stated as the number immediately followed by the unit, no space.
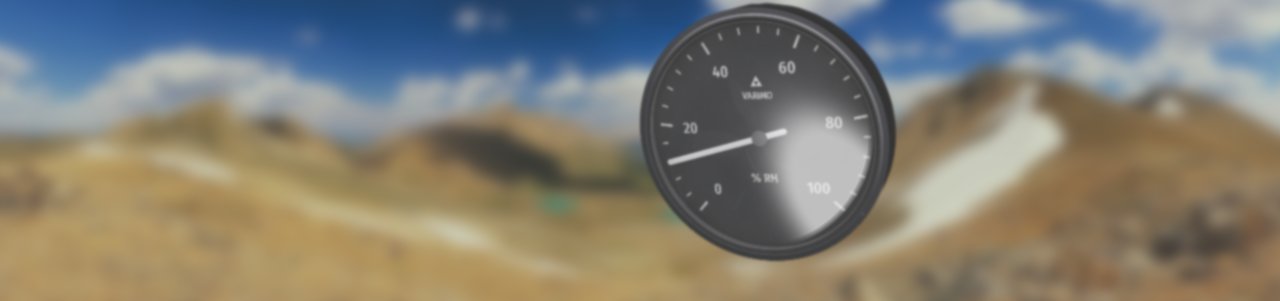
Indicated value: 12%
